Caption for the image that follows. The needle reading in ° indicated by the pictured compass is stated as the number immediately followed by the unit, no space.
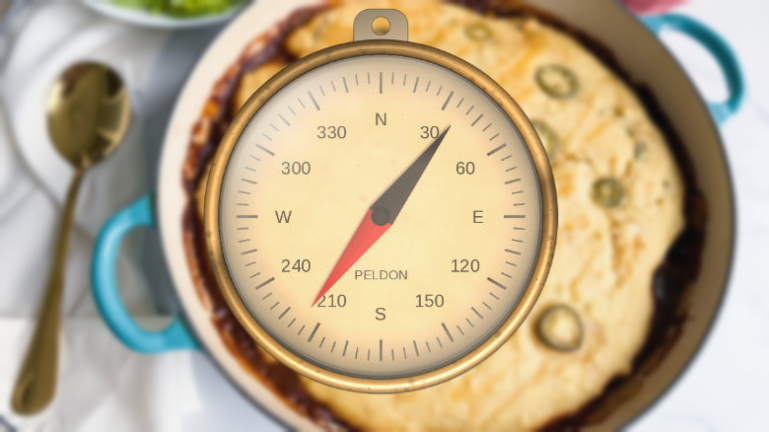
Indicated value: 217.5°
